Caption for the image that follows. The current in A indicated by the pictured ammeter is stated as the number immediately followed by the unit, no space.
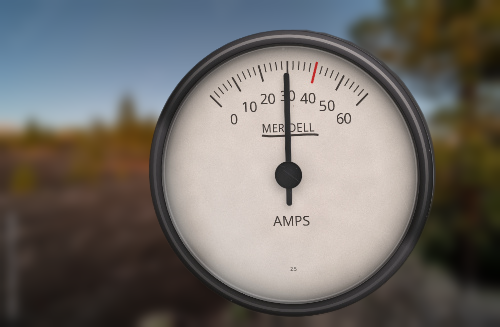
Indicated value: 30A
